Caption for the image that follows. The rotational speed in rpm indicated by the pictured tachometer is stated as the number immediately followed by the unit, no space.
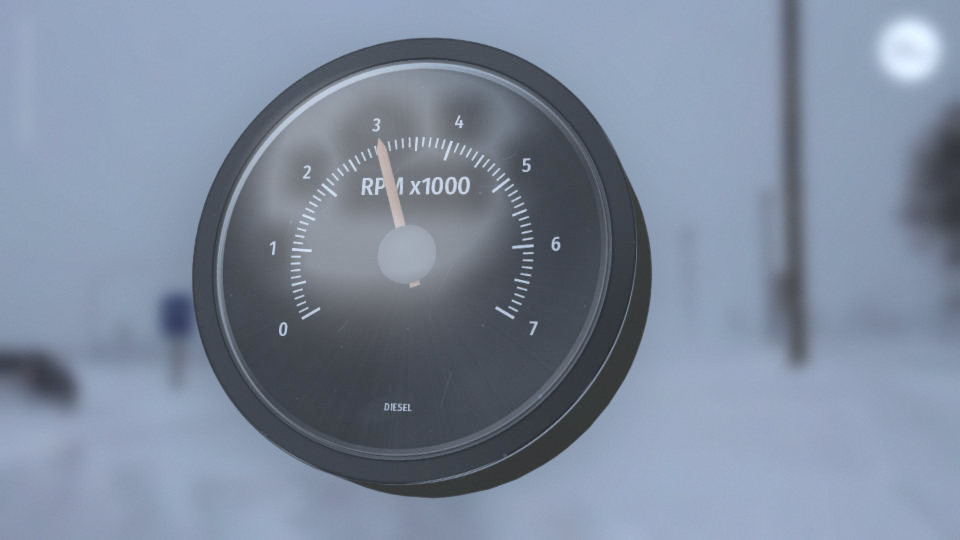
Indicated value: 3000rpm
